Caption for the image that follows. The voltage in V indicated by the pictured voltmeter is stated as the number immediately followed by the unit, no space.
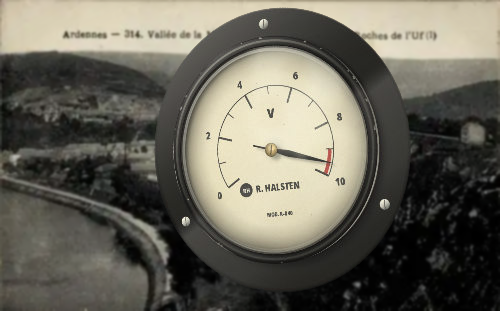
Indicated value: 9.5V
